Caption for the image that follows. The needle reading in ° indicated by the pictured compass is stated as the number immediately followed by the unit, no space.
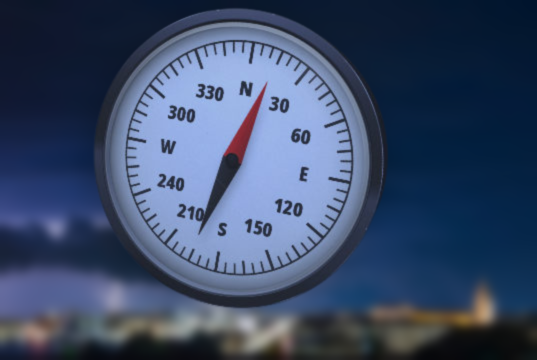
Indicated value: 15°
